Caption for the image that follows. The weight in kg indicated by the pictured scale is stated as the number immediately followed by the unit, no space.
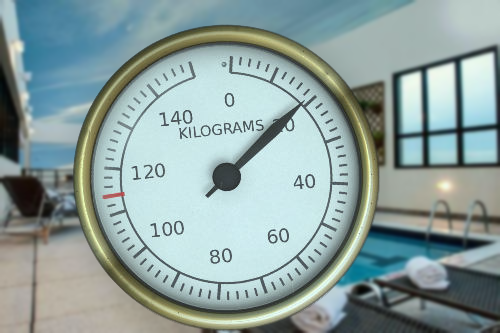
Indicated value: 19kg
